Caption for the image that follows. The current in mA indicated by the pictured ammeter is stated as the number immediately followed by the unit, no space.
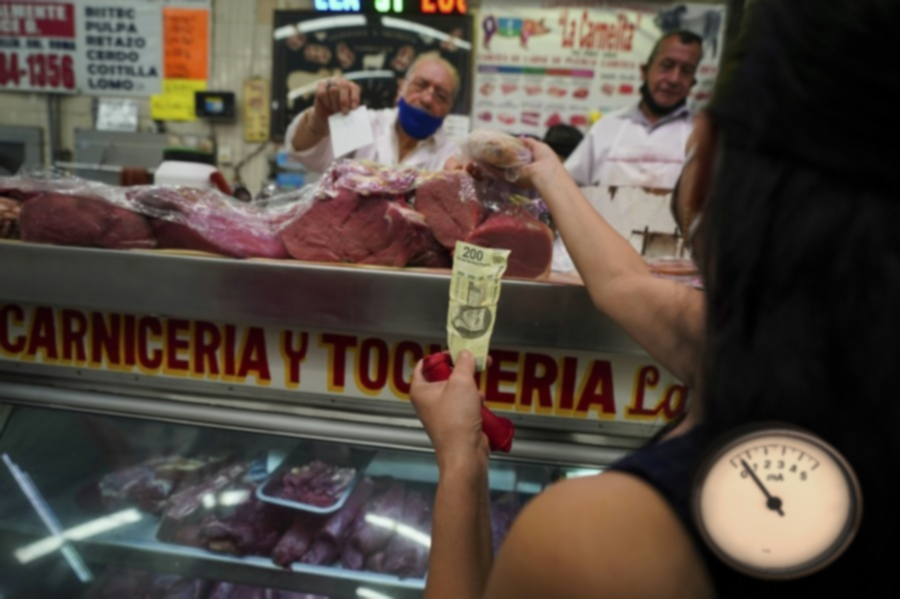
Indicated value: 0.5mA
